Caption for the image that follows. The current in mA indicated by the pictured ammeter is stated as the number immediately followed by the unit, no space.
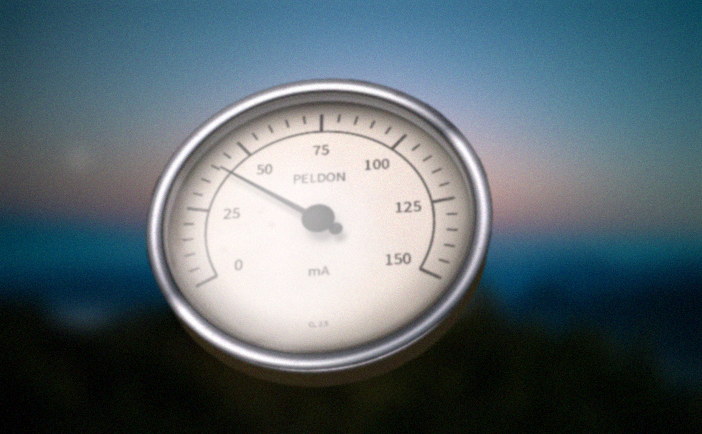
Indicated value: 40mA
